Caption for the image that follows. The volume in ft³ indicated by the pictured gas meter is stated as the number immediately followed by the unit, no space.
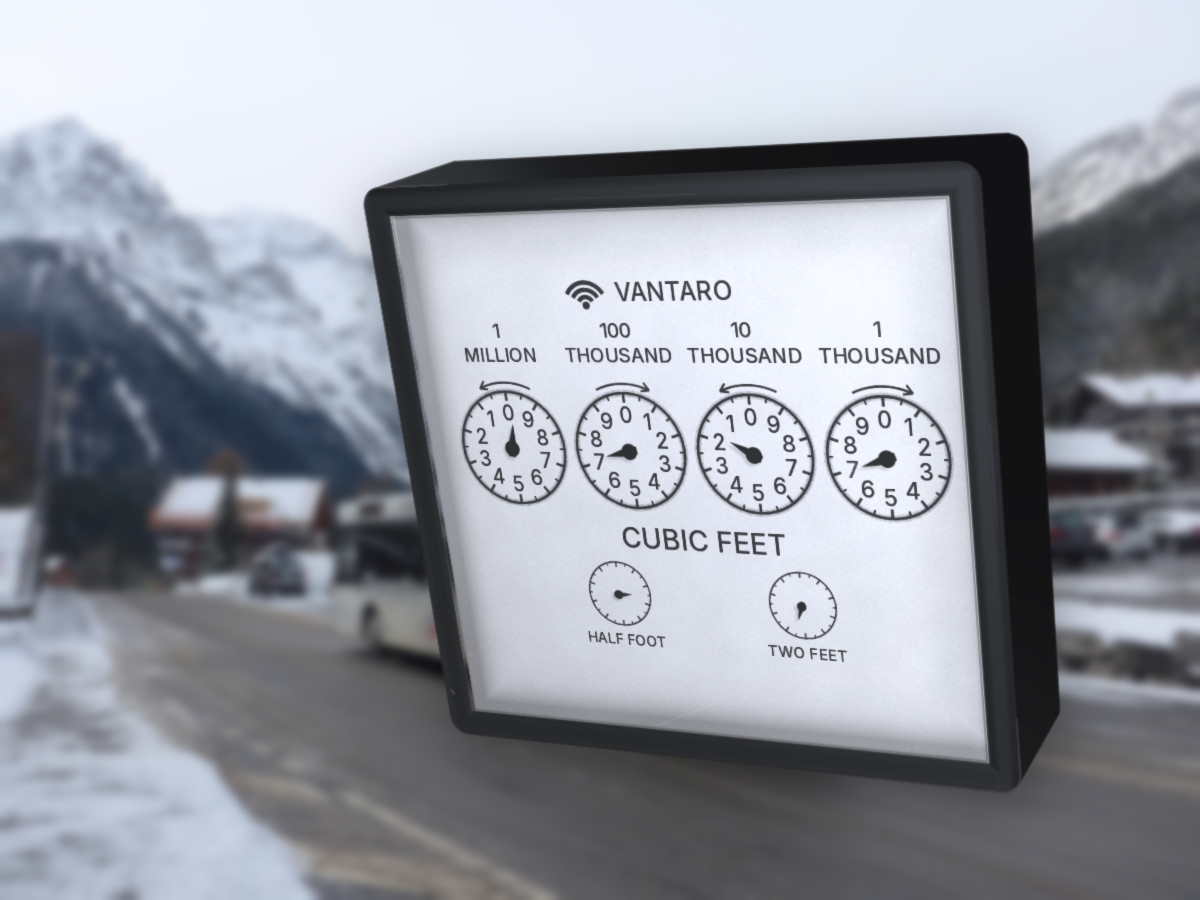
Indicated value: 971700ft³
